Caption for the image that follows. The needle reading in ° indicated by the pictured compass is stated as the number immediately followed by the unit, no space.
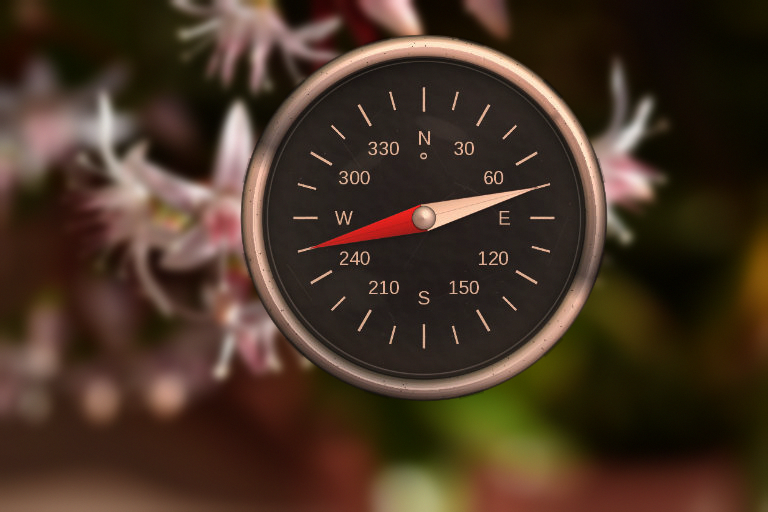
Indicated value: 255°
